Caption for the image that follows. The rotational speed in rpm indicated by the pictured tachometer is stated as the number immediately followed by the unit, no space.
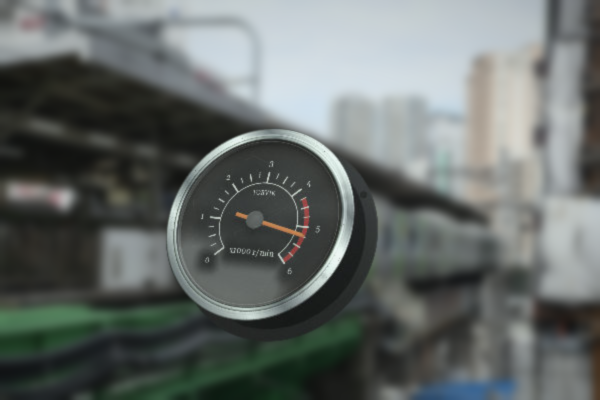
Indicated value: 5250rpm
